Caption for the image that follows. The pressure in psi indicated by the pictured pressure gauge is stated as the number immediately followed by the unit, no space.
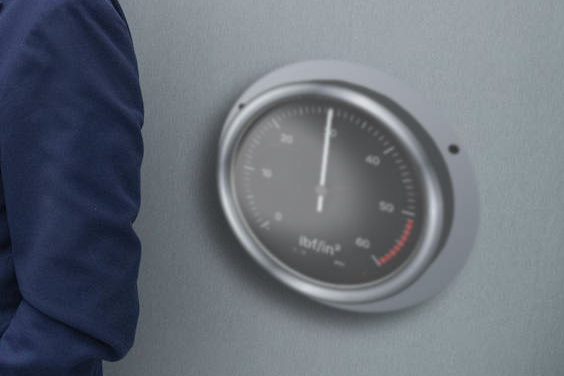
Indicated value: 30psi
